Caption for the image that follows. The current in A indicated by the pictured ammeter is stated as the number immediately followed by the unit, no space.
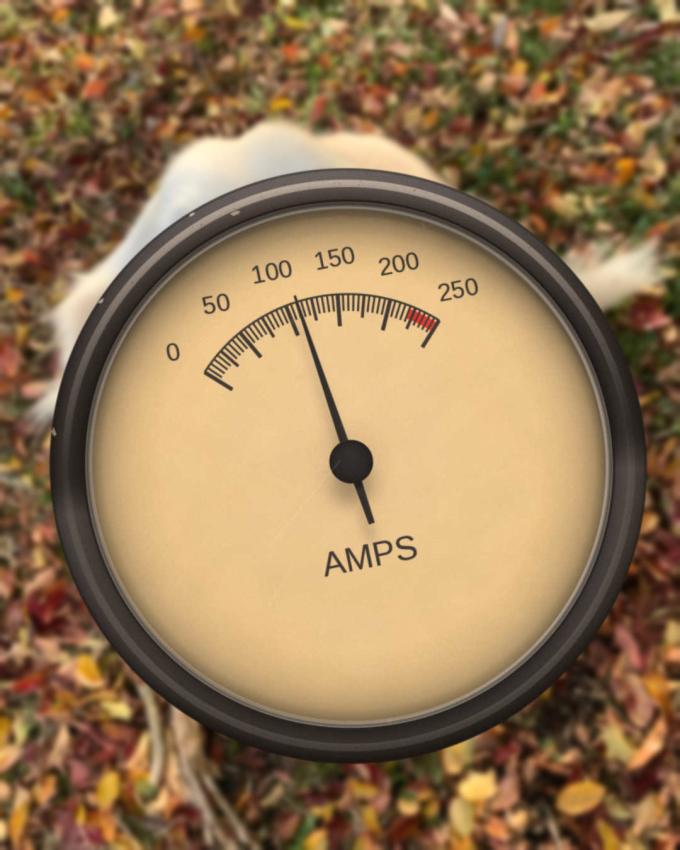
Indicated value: 110A
